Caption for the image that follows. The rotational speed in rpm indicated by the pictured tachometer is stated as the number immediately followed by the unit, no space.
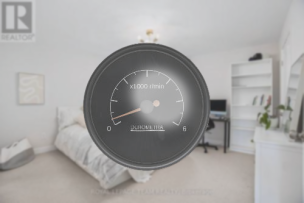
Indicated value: 250rpm
